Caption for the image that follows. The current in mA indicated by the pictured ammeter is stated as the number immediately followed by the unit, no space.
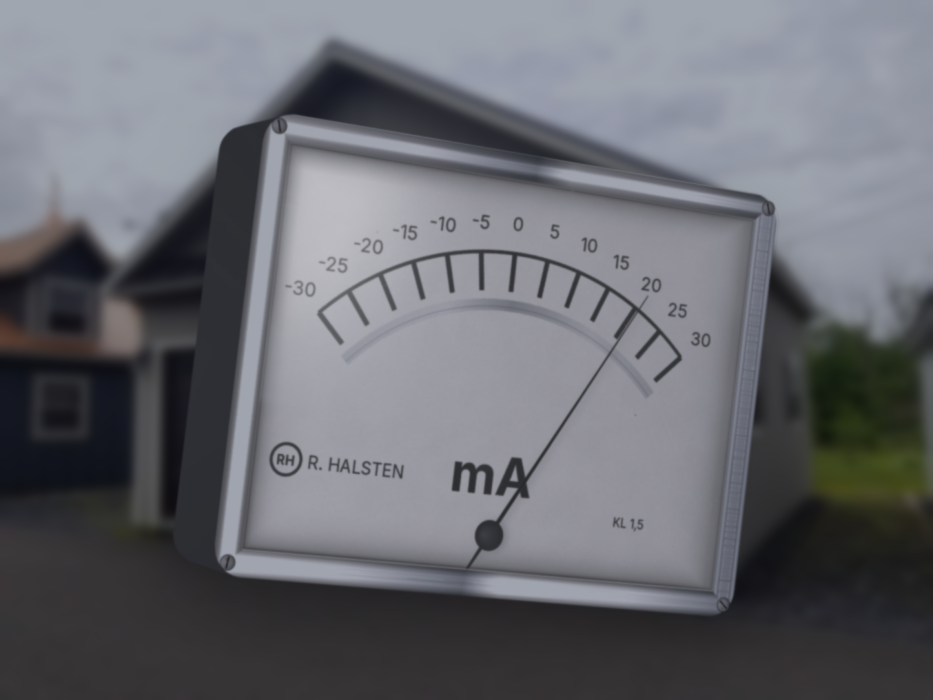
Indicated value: 20mA
